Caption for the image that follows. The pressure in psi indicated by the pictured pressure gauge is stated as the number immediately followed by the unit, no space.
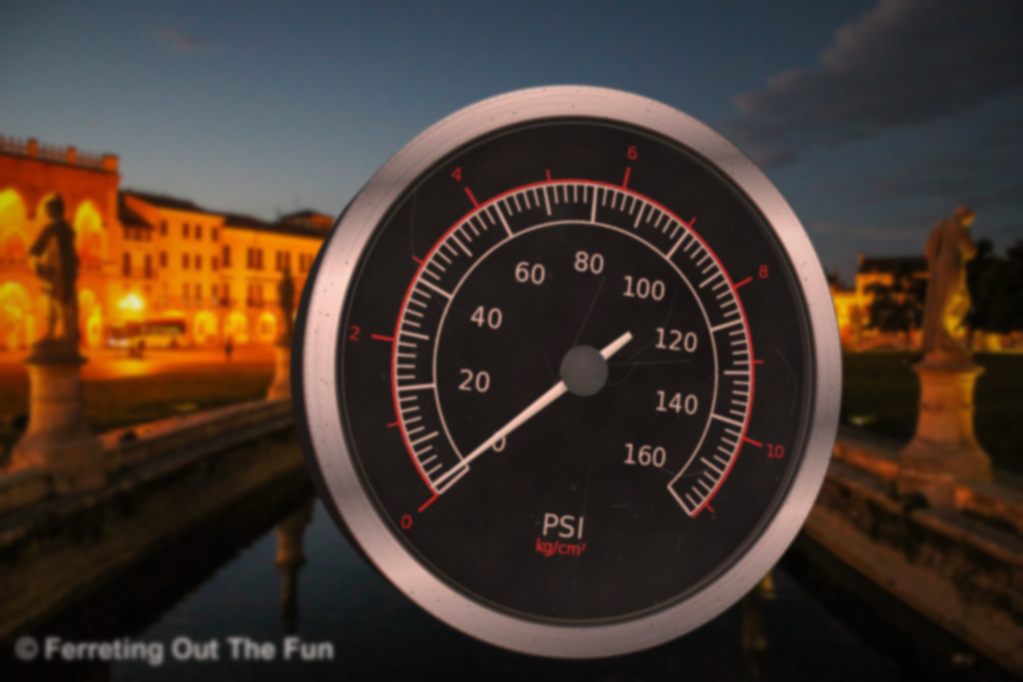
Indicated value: 2psi
